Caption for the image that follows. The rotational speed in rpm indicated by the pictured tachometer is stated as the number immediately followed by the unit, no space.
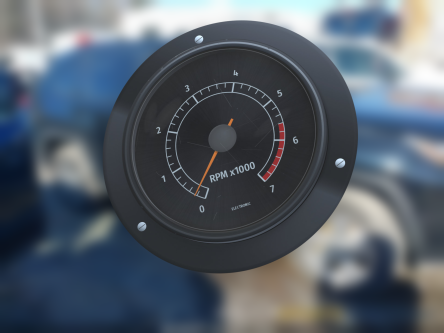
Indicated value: 200rpm
